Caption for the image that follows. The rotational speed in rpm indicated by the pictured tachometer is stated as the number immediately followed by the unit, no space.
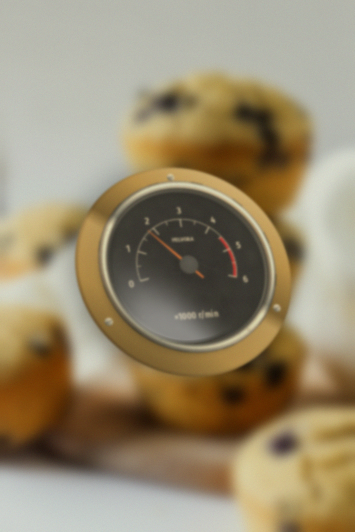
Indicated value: 1750rpm
